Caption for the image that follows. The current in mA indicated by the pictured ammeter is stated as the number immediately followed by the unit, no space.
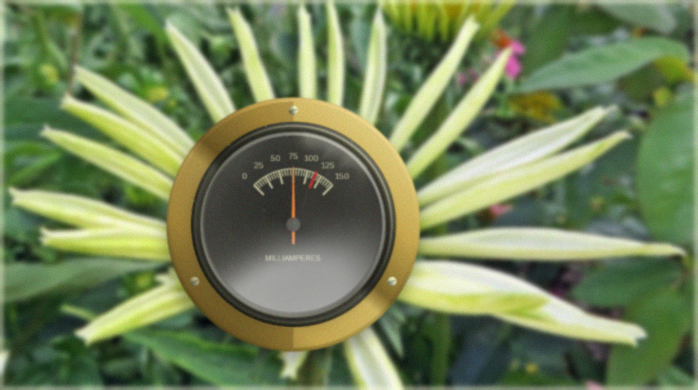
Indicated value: 75mA
